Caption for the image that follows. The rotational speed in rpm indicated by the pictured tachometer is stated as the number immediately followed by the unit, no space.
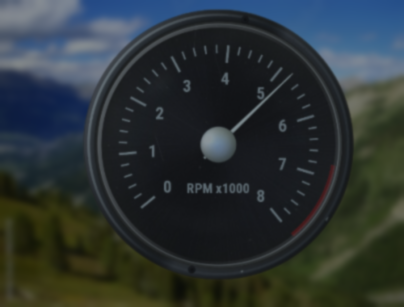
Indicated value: 5200rpm
